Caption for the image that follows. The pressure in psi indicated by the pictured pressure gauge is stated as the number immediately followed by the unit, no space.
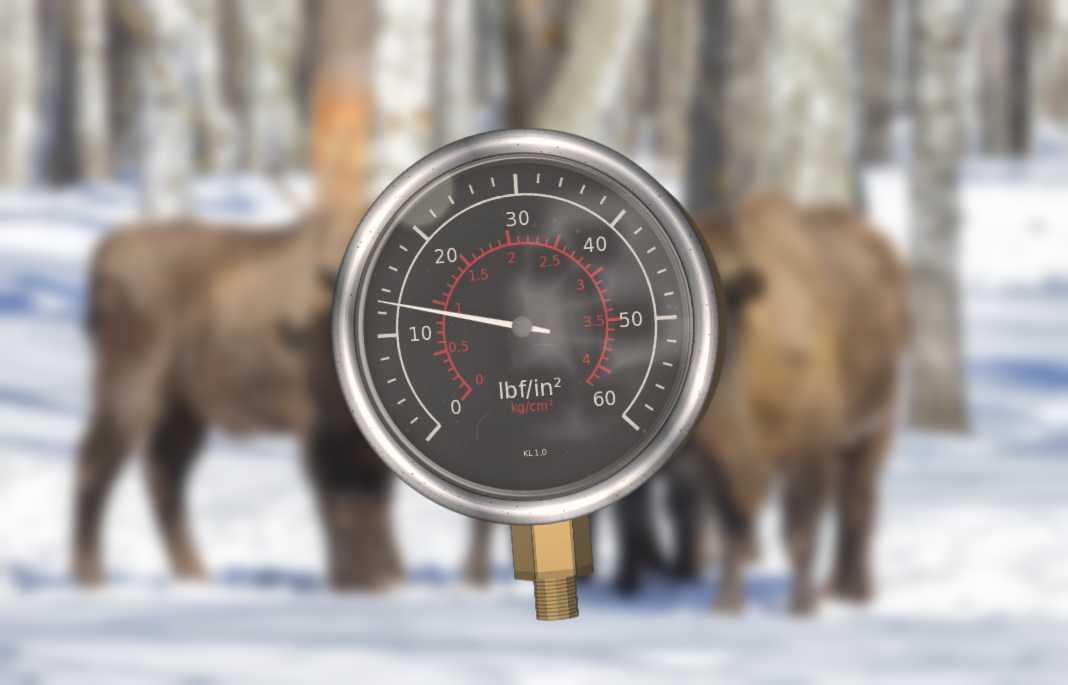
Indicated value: 13psi
